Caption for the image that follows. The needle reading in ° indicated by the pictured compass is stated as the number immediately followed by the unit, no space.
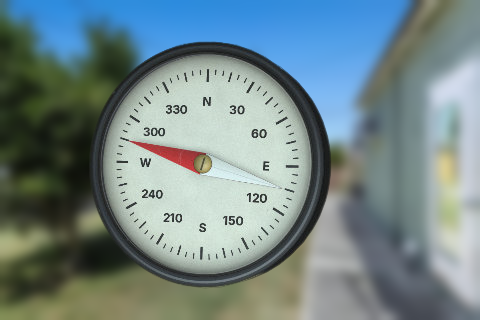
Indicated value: 285°
